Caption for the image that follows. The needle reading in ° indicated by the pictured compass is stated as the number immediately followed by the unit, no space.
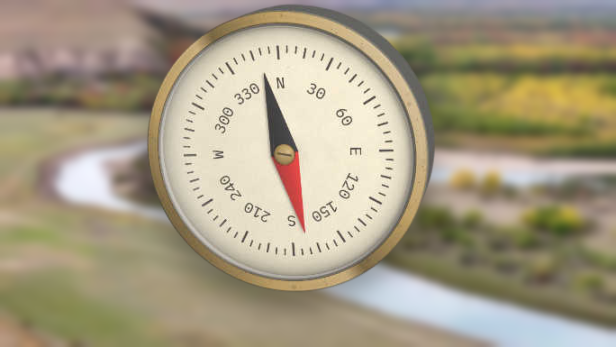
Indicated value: 170°
